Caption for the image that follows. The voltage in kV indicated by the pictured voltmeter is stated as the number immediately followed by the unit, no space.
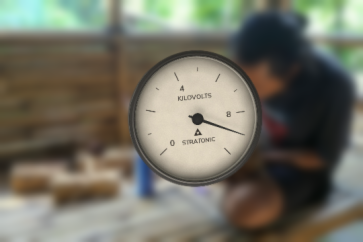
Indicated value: 9kV
